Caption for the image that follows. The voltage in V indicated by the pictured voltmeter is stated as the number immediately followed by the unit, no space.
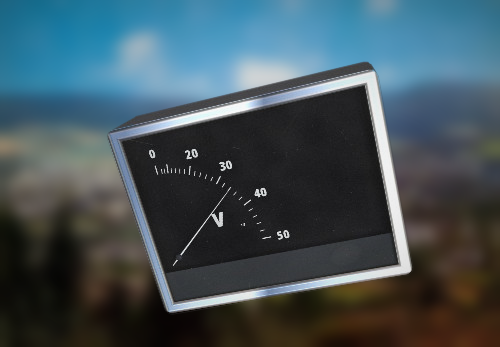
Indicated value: 34V
